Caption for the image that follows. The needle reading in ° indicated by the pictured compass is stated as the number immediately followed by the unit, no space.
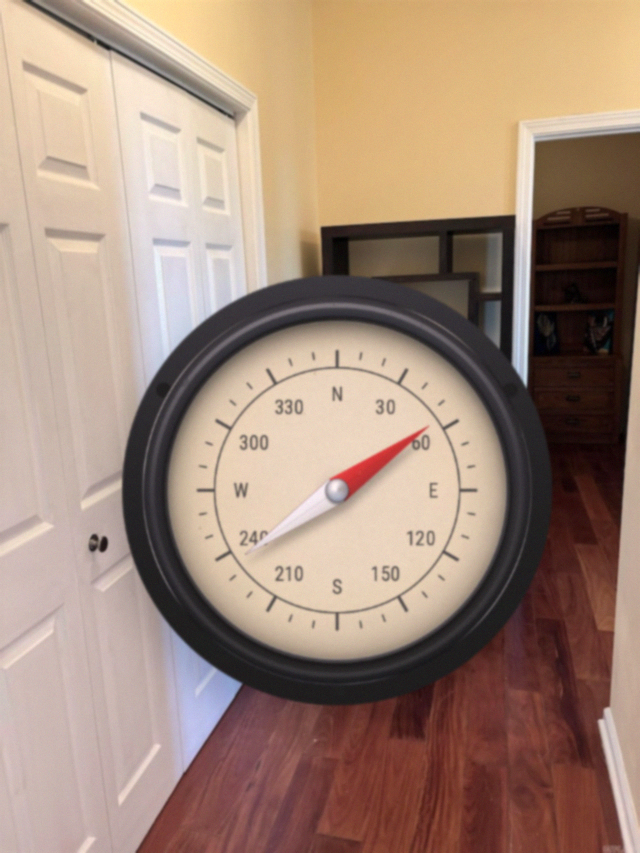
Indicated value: 55°
